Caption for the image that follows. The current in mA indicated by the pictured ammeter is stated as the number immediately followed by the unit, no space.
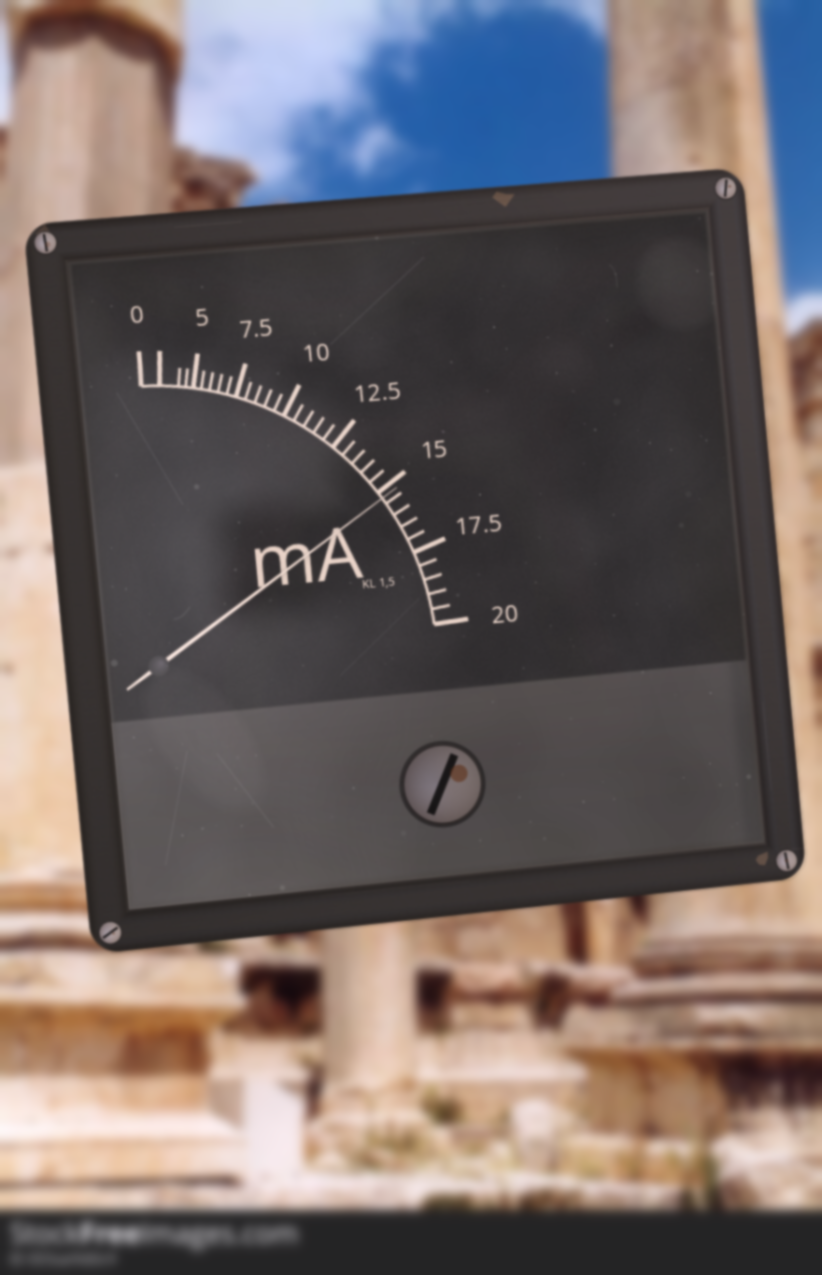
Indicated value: 15.25mA
